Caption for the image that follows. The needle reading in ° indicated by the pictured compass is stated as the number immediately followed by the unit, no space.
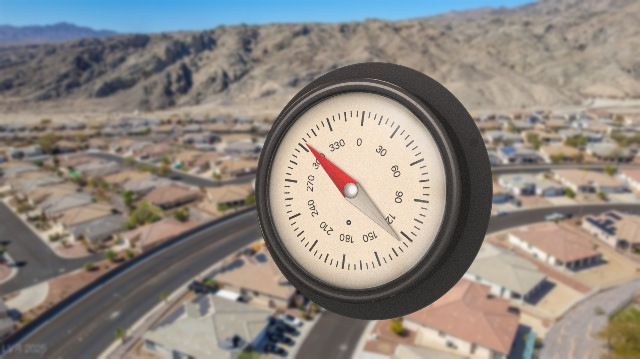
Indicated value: 305°
